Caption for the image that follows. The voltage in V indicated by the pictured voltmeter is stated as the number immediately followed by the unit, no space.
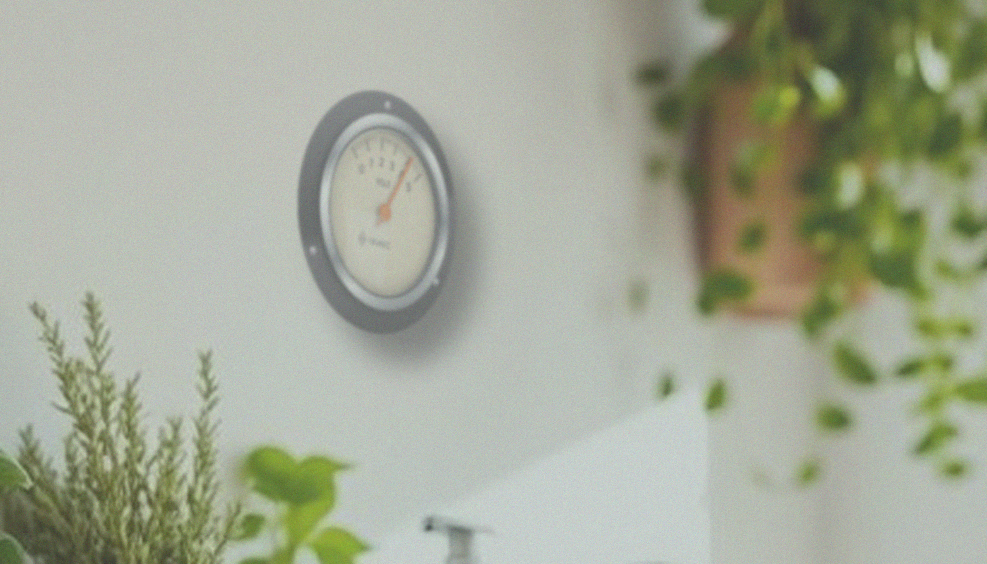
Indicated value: 4V
